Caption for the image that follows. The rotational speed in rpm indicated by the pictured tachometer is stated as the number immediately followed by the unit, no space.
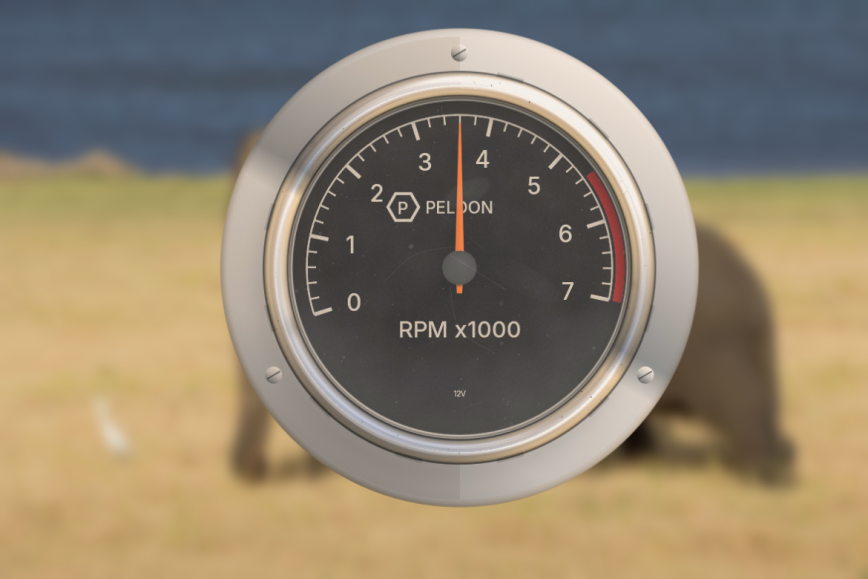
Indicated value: 3600rpm
